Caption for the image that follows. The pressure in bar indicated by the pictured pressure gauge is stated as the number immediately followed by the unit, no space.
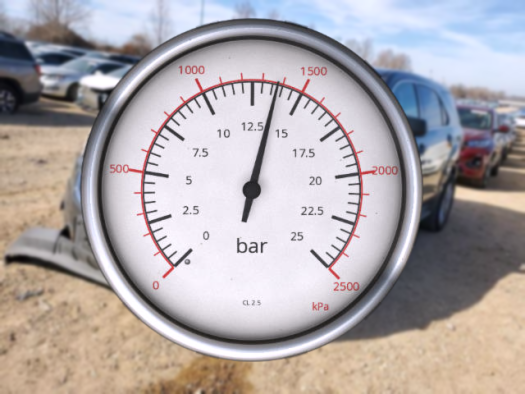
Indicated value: 13.75bar
